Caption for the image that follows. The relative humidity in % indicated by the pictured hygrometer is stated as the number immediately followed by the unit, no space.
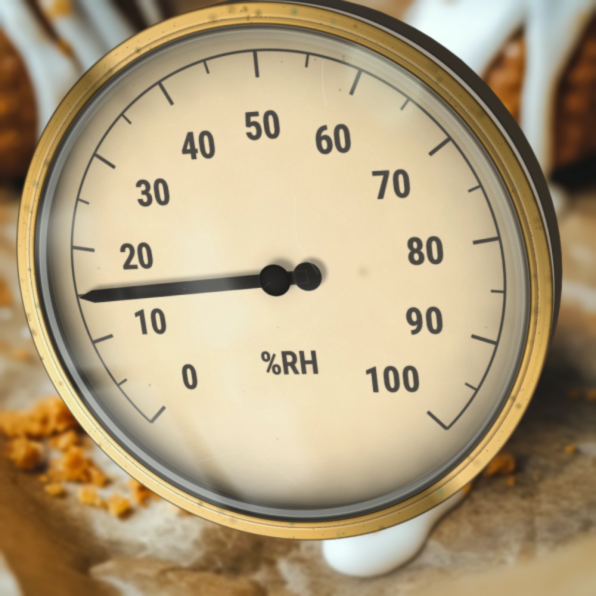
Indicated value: 15%
